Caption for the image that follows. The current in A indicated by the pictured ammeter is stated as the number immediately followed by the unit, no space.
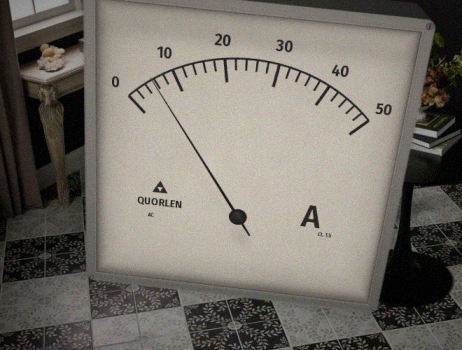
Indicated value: 6A
